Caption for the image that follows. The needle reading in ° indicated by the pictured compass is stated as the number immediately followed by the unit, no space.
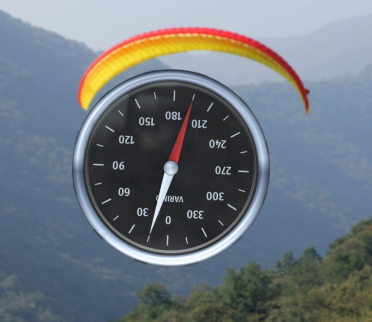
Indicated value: 195°
